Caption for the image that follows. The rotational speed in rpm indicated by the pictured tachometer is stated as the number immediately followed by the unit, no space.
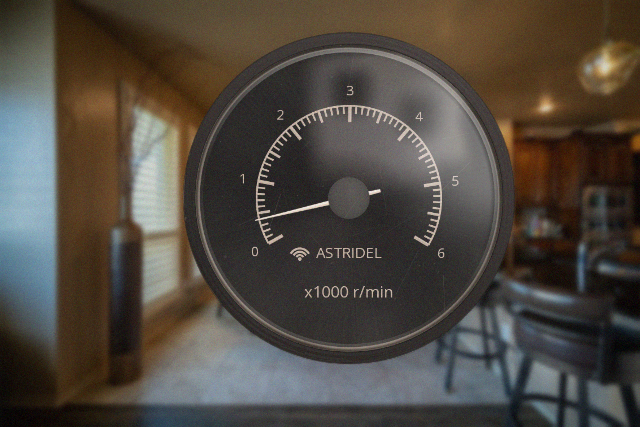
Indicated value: 400rpm
